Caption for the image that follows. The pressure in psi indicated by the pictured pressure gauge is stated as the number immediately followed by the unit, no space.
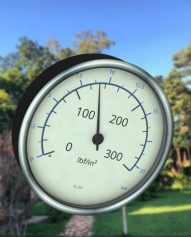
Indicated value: 130psi
